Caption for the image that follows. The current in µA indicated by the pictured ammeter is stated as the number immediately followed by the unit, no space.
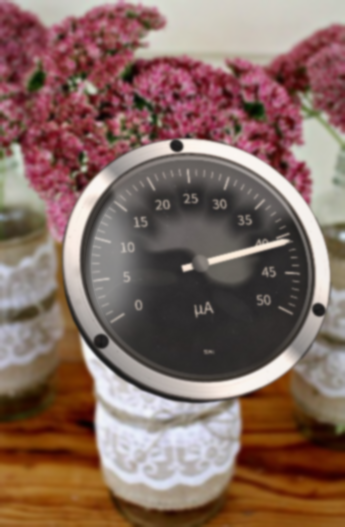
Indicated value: 41µA
